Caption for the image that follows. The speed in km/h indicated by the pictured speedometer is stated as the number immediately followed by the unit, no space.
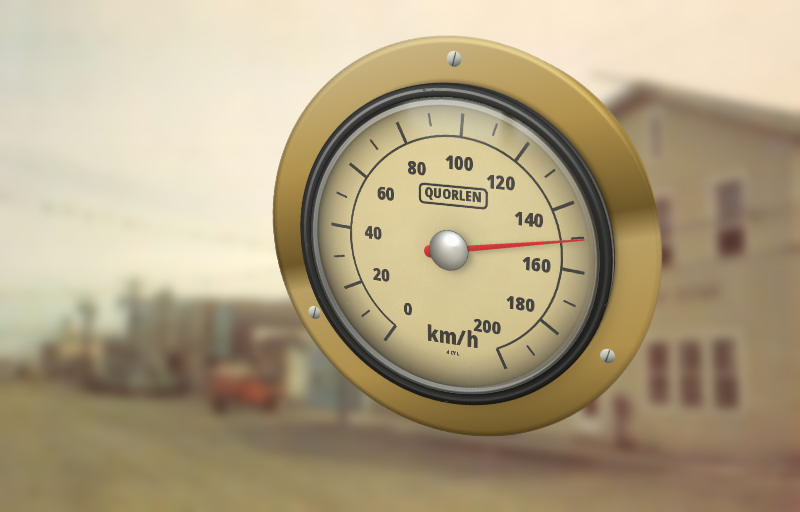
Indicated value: 150km/h
